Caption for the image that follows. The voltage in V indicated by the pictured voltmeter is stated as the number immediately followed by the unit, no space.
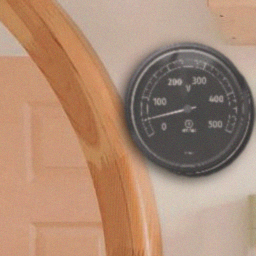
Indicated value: 40V
